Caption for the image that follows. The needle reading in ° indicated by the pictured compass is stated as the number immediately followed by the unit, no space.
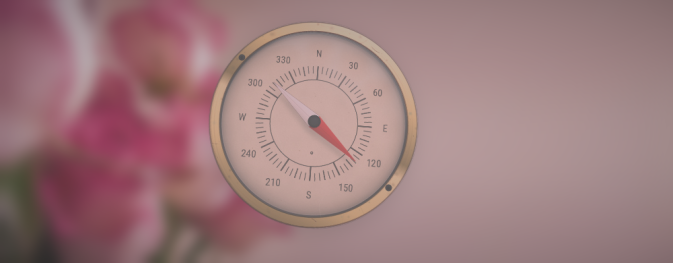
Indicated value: 130°
